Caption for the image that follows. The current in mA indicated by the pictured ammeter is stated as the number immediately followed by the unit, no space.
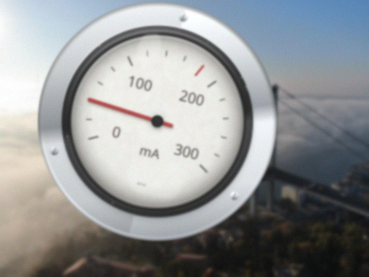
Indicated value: 40mA
